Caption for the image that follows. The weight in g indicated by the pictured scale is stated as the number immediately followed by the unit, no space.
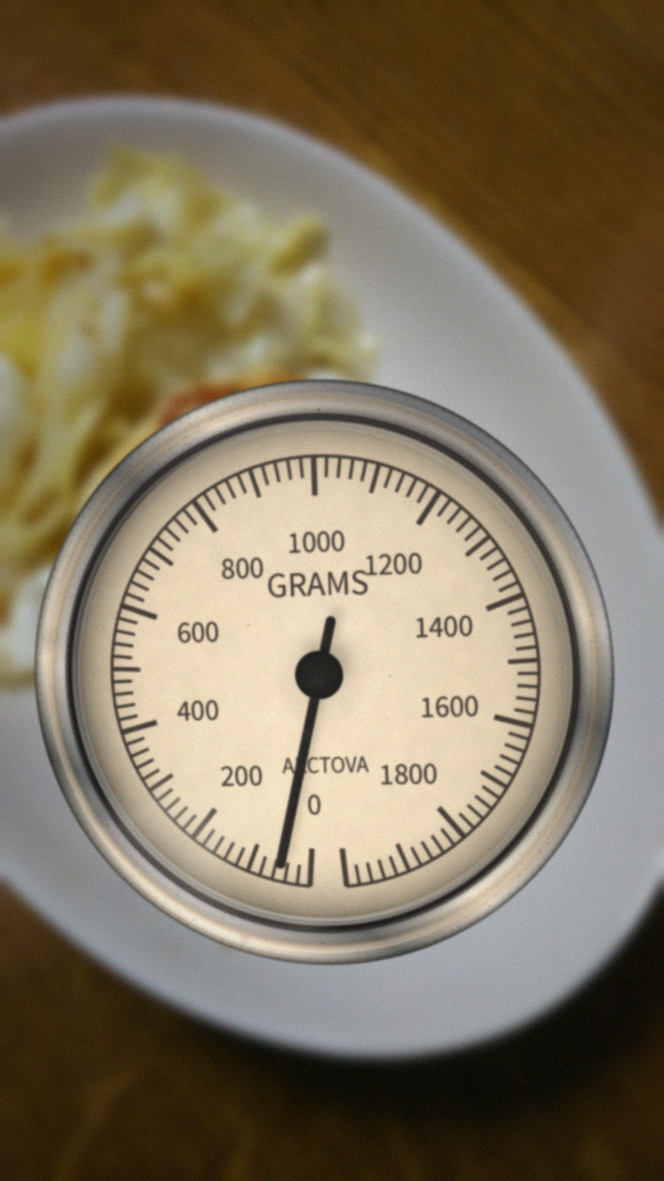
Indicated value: 50g
